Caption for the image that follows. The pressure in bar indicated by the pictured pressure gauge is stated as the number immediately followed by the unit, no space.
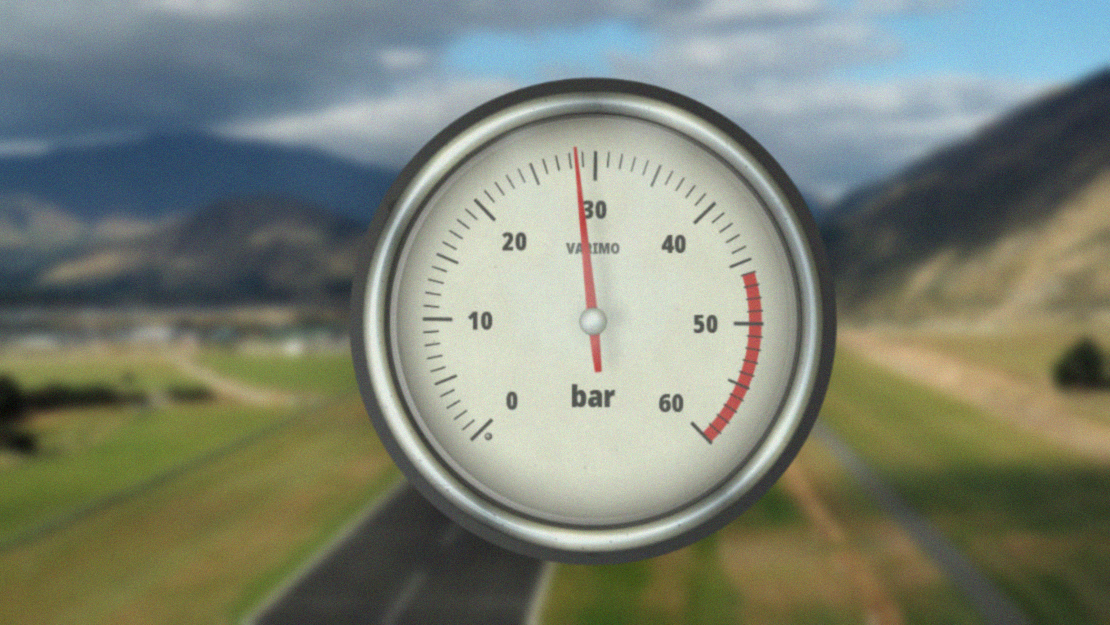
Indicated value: 28.5bar
